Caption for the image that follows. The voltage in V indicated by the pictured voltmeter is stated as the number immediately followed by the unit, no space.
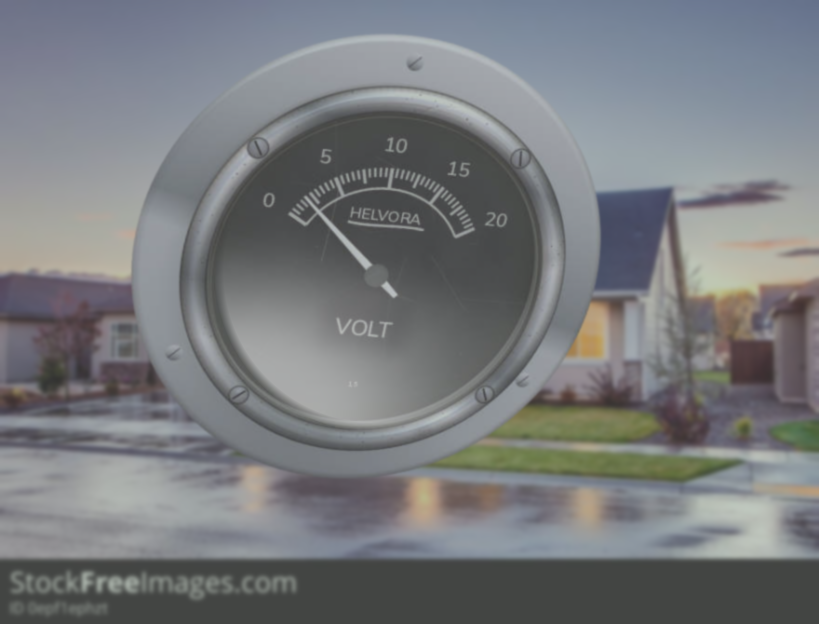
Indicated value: 2V
